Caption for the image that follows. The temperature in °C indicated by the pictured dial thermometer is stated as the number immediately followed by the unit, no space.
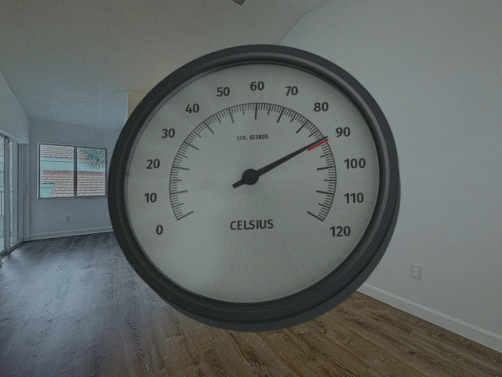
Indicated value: 90°C
